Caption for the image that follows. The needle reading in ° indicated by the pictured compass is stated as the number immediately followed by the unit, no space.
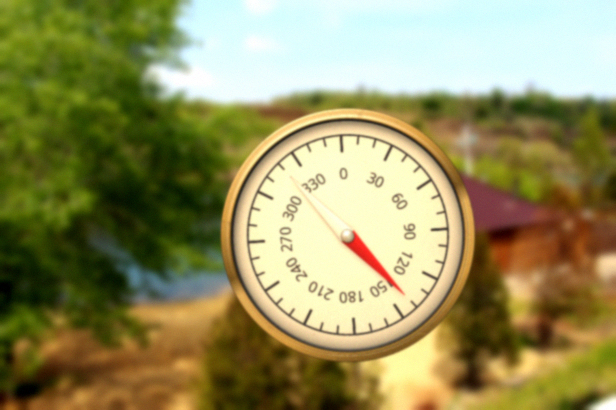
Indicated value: 140°
